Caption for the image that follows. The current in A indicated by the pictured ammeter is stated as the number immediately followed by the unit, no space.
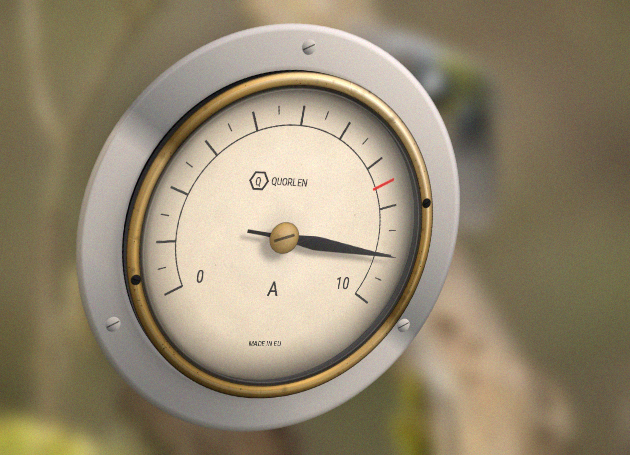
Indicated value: 9A
